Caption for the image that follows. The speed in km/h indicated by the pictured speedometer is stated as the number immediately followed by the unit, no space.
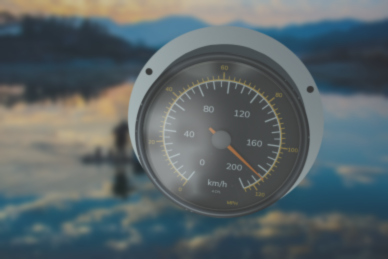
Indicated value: 185km/h
